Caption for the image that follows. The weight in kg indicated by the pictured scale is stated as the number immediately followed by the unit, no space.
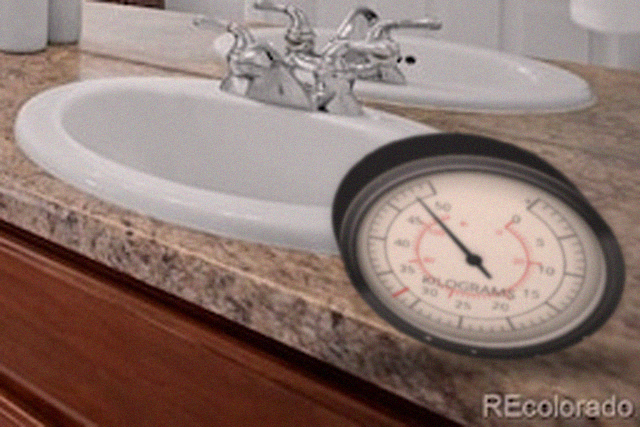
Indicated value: 48kg
